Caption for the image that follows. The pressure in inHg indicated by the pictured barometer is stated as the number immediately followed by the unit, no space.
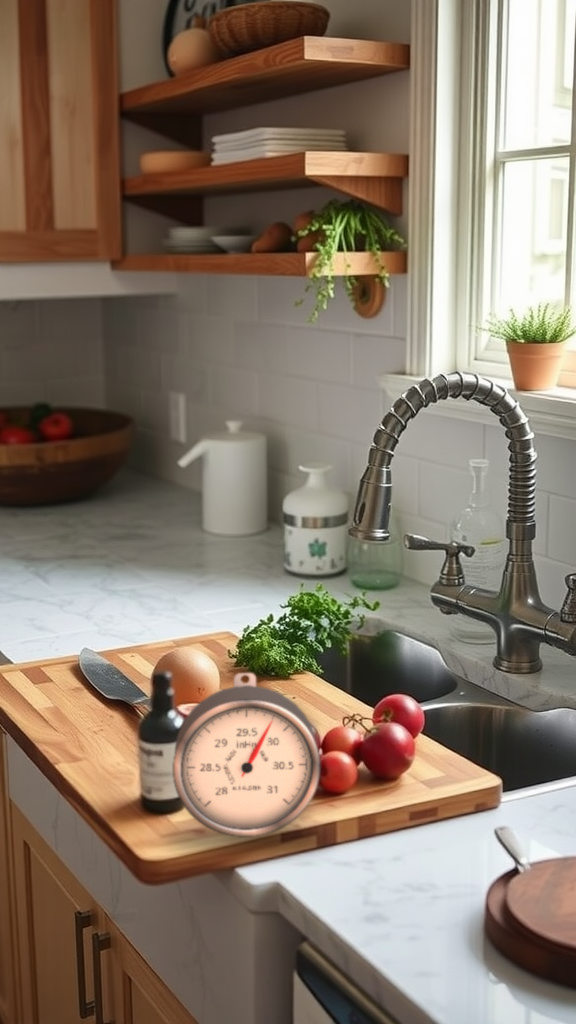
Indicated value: 29.8inHg
